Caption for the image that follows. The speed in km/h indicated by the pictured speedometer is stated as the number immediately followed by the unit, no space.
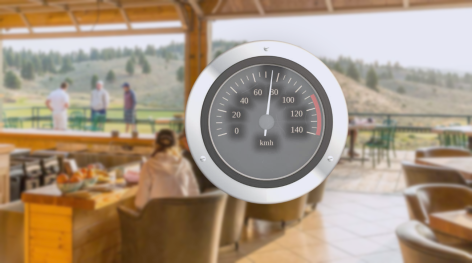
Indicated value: 75km/h
